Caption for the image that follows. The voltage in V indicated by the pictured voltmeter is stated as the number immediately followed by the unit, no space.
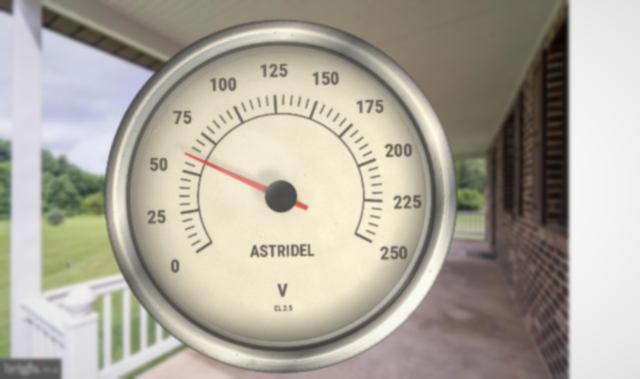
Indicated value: 60V
